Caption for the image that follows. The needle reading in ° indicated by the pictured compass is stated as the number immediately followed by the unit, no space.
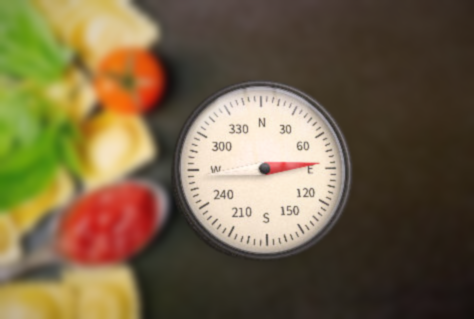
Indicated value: 85°
